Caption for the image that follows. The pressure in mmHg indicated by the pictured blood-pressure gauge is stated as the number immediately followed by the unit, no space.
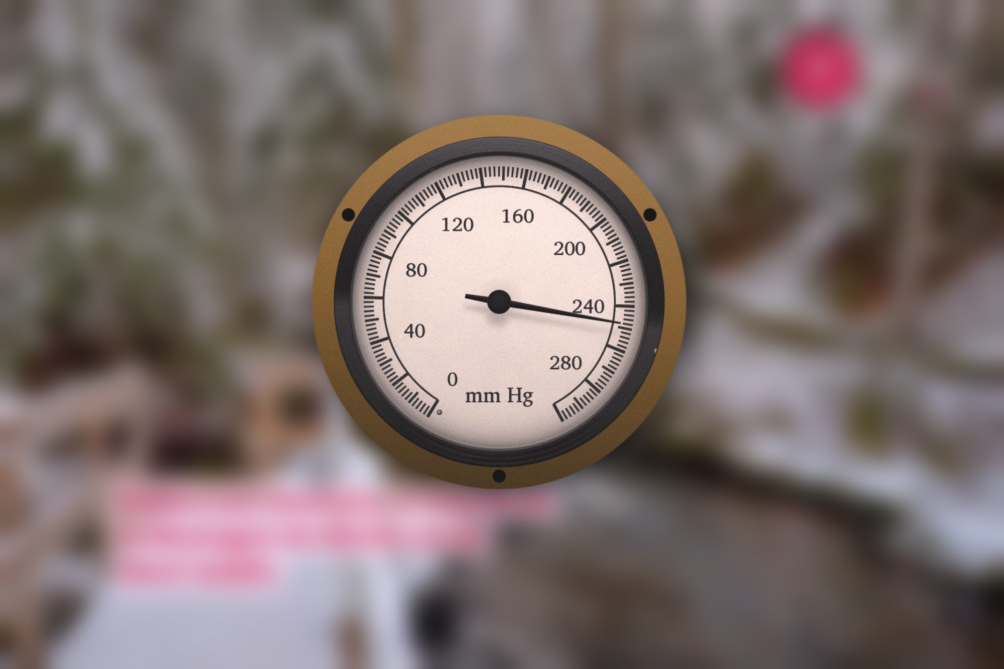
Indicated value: 248mmHg
